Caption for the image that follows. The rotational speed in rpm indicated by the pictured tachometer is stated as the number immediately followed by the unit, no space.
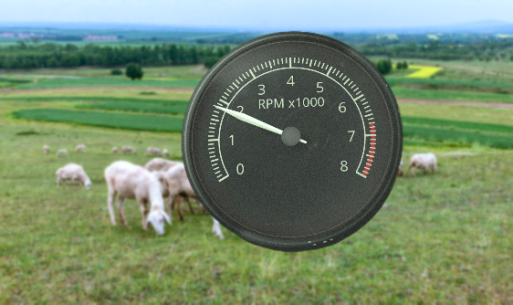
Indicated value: 1800rpm
